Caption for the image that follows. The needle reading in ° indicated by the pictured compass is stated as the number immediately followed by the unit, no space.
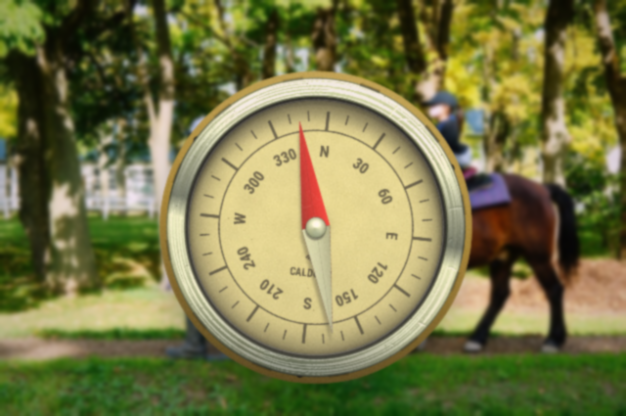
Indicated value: 345°
